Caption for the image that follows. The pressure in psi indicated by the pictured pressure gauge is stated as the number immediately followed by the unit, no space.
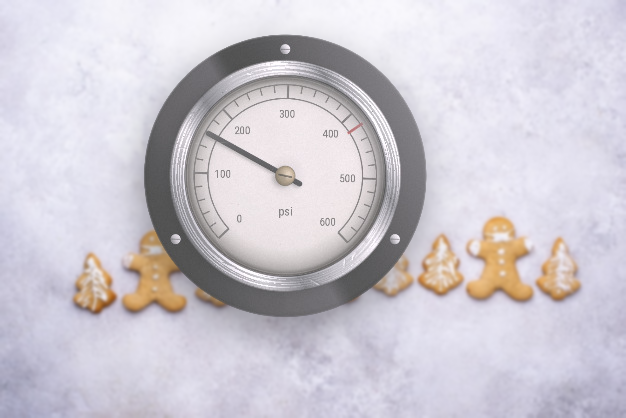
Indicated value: 160psi
